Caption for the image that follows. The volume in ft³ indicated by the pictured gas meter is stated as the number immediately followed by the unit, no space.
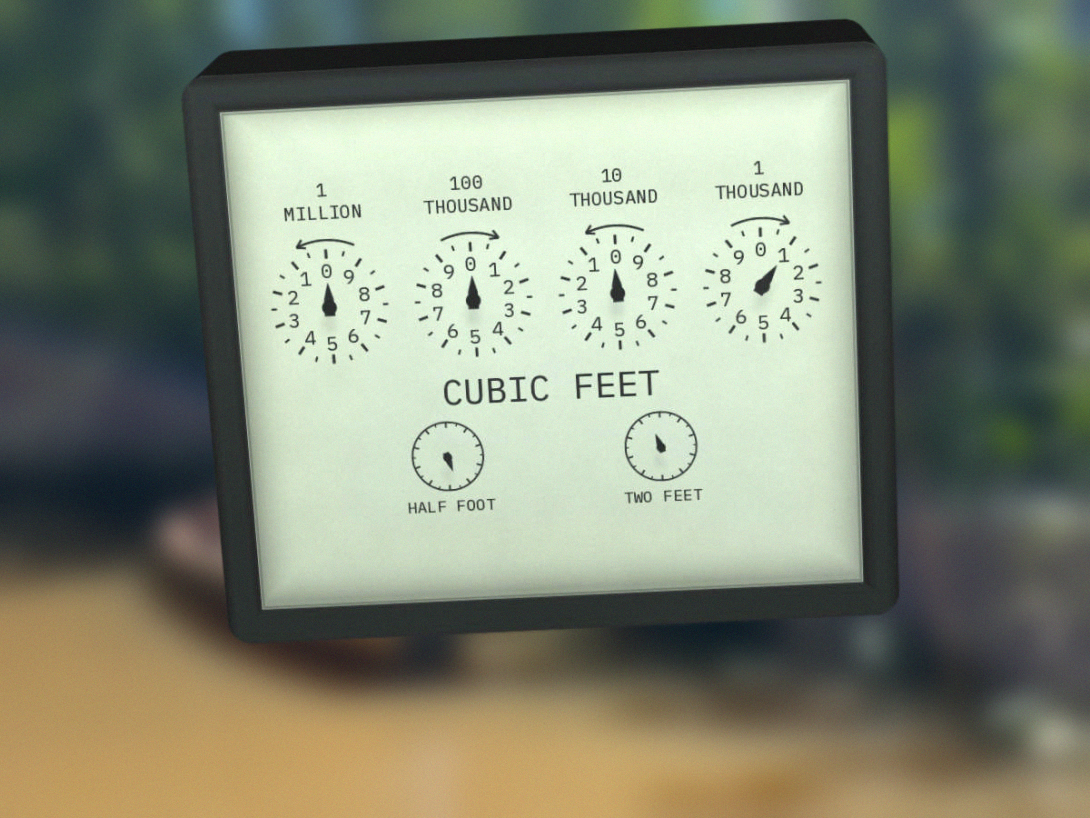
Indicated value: 100ft³
